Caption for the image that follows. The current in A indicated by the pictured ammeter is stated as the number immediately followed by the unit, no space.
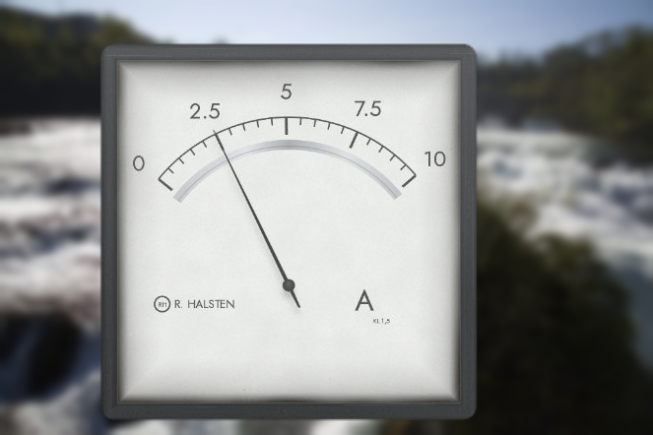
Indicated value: 2.5A
